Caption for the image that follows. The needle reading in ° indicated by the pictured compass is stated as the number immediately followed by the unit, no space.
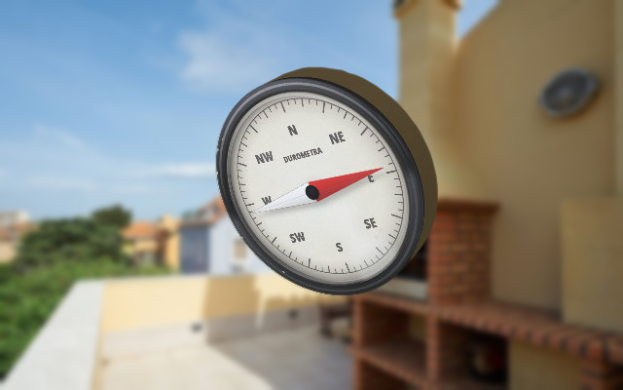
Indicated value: 85°
